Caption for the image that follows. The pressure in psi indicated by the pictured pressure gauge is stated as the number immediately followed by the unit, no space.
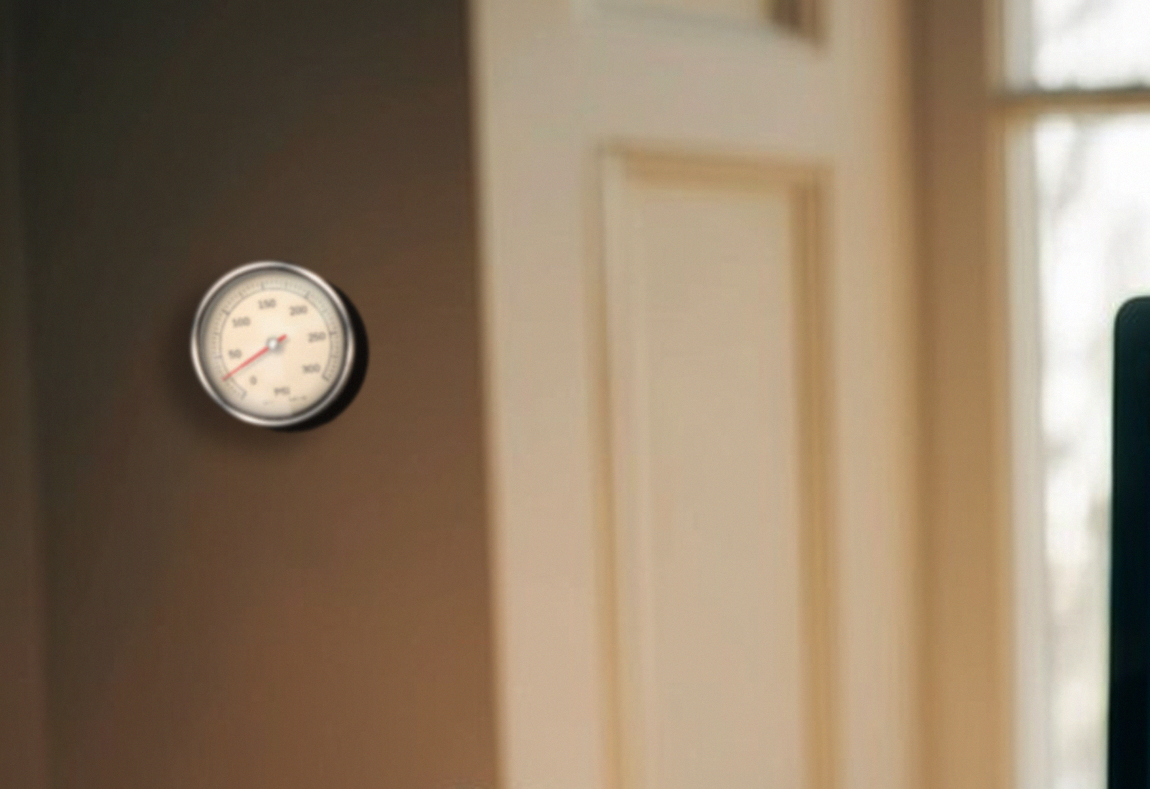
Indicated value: 25psi
